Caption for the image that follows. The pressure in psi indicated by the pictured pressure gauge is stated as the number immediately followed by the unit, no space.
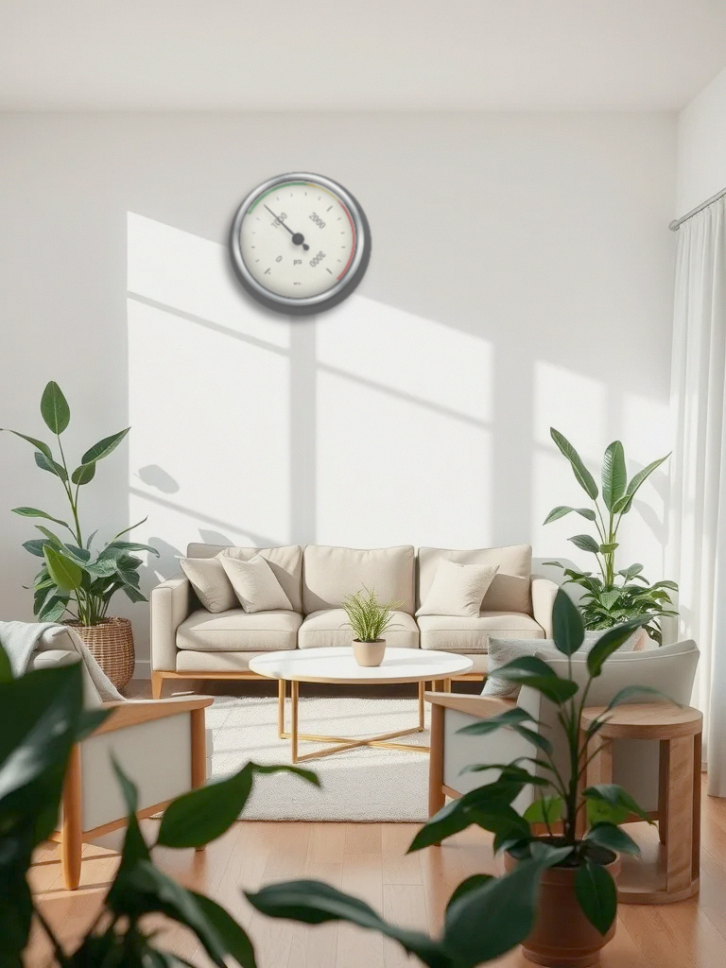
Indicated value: 1000psi
